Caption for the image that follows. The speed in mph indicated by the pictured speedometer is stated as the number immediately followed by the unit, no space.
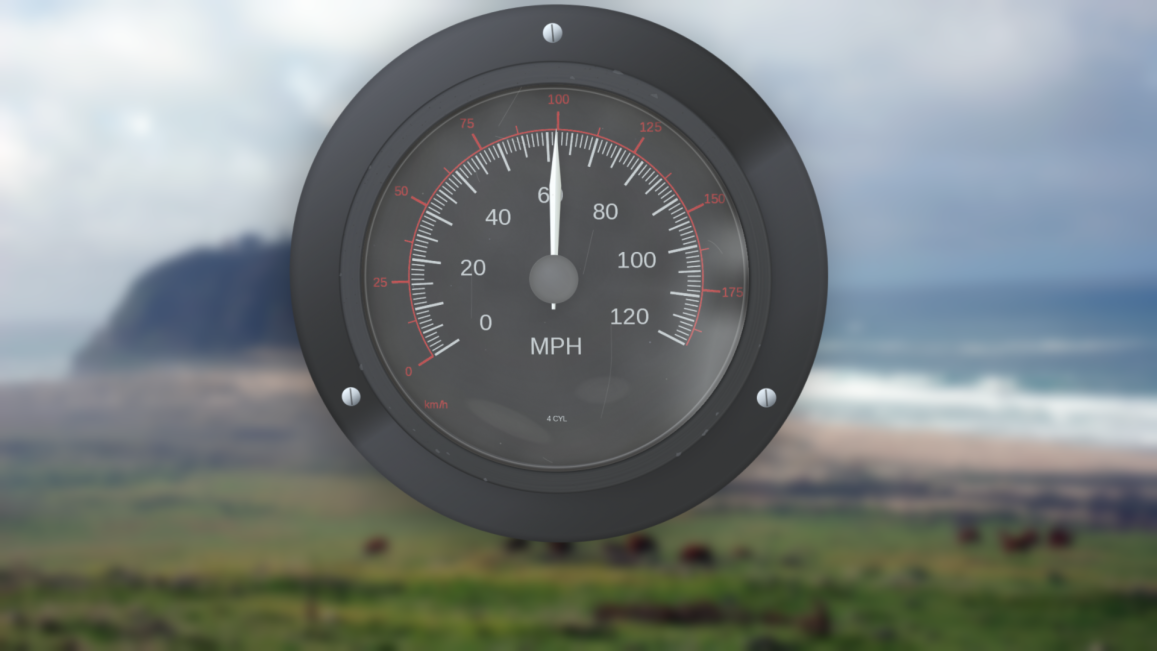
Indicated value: 62mph
